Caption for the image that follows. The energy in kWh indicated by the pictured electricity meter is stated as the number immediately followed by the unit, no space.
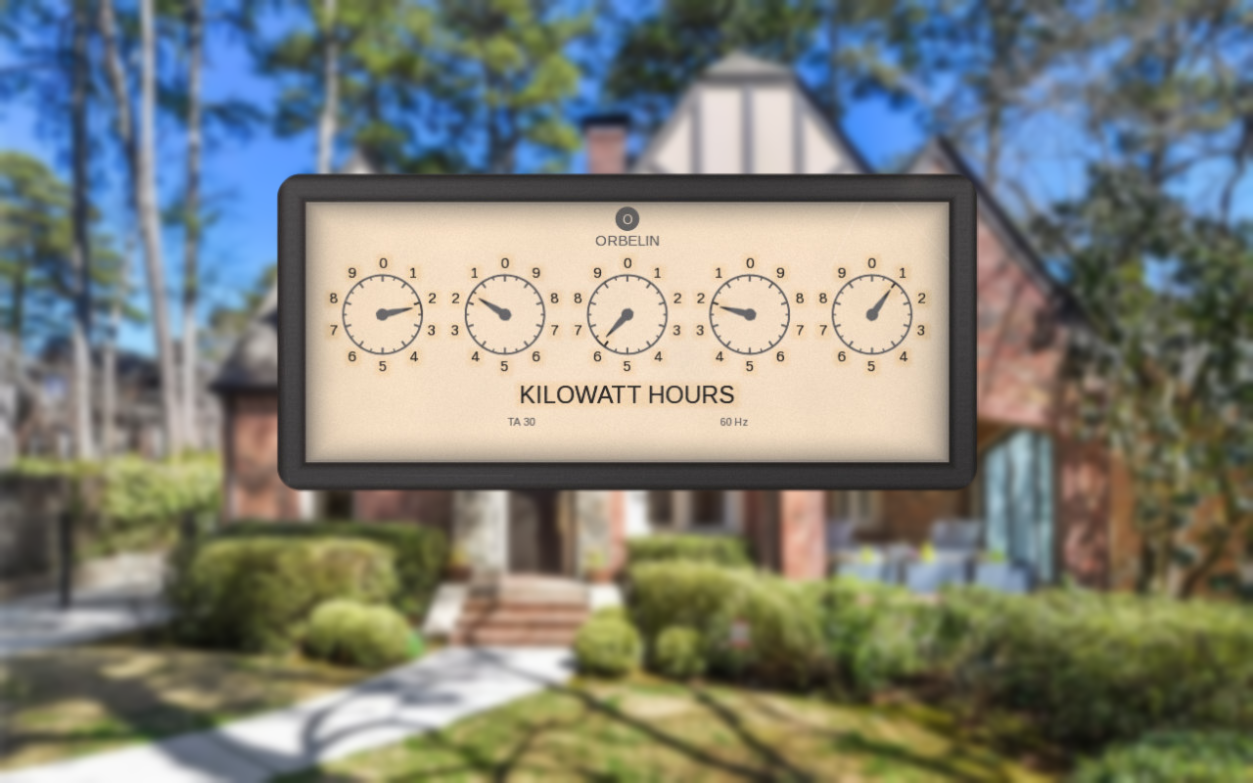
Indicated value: 21621kWh
